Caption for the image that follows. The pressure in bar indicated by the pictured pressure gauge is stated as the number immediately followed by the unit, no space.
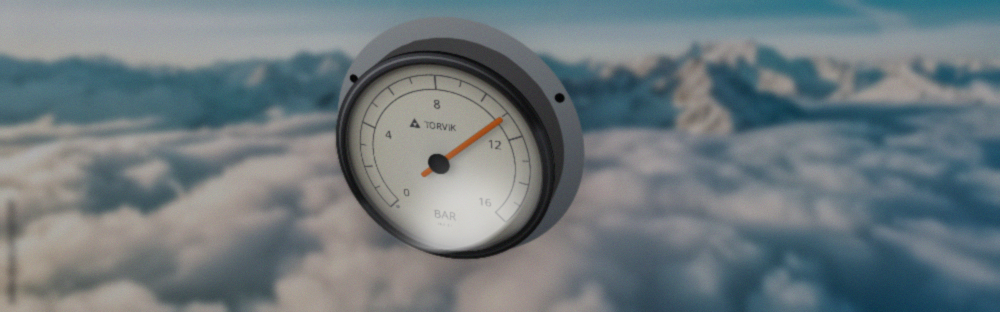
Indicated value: 11bar
